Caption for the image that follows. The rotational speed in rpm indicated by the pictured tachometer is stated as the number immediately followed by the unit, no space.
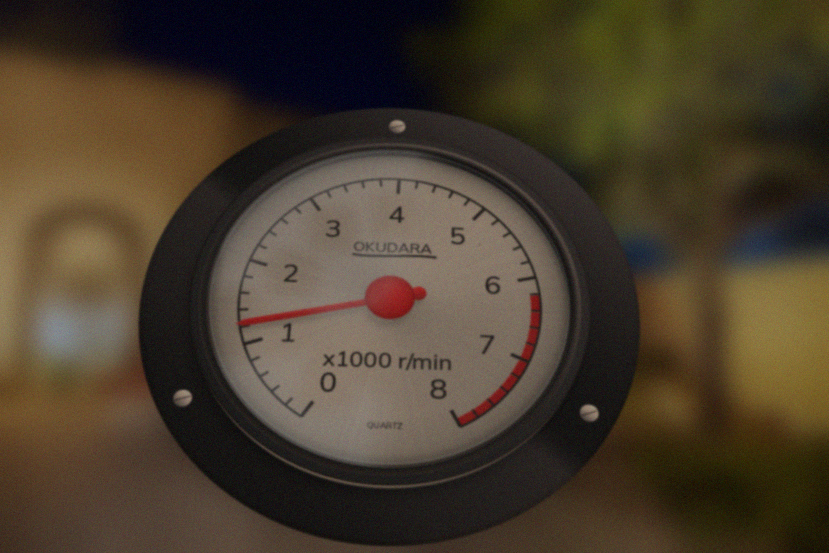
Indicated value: 1200rpm
